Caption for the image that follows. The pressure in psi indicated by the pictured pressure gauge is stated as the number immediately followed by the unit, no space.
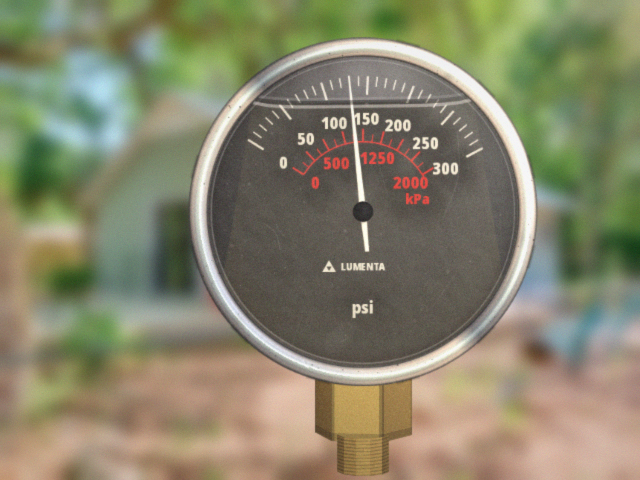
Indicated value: 130psi
